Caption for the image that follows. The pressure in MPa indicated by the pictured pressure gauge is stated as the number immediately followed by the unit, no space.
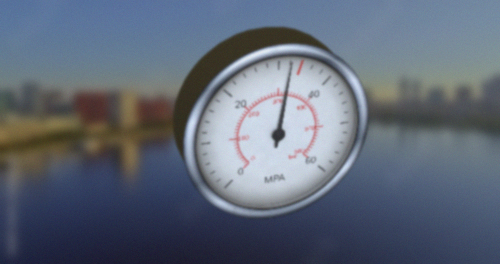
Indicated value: 32MPa
